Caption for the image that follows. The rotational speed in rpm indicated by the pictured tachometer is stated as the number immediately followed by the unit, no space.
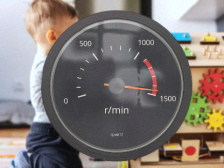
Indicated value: 1450rpm
